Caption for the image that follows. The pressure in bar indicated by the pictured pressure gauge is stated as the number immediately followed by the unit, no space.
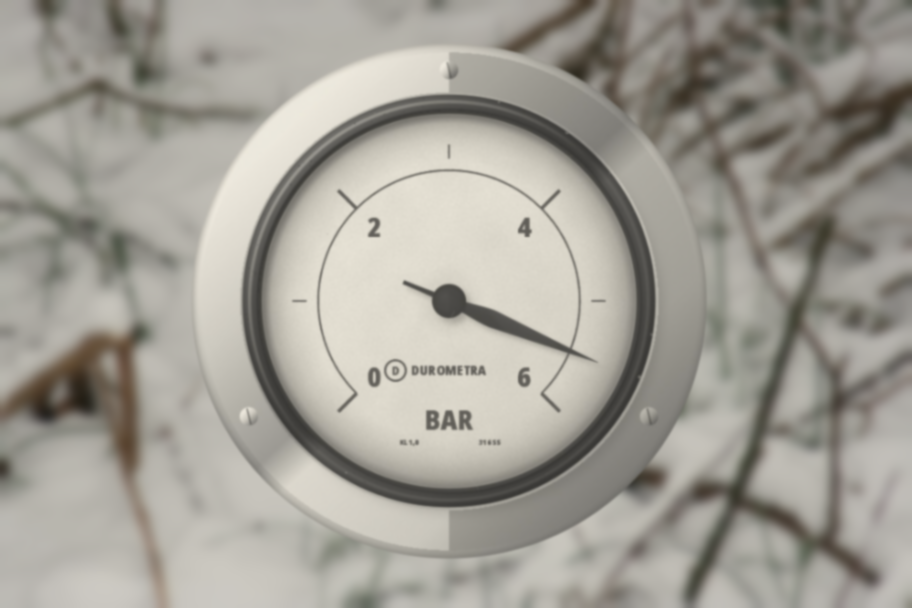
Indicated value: 5.5bar
